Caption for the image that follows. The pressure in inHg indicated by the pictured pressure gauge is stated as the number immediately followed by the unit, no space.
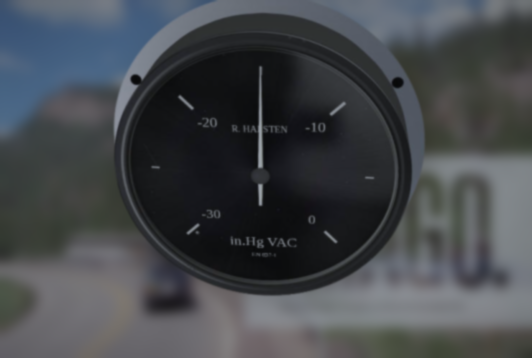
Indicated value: -15inHg
